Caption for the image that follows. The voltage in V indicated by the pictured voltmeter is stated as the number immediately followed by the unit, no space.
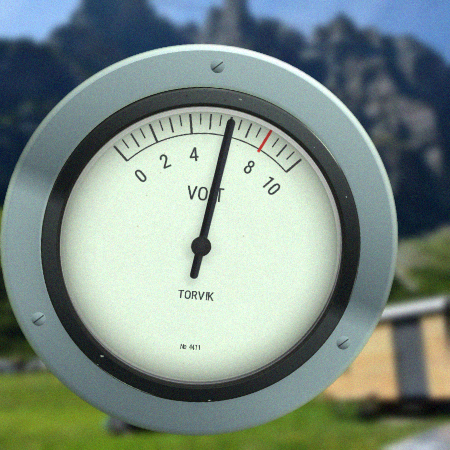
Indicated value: 6V
